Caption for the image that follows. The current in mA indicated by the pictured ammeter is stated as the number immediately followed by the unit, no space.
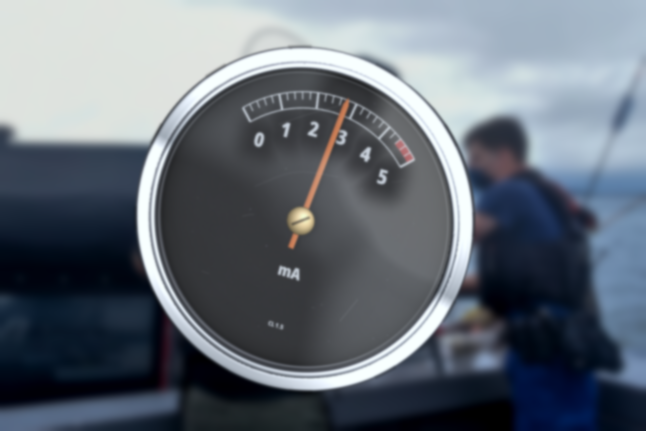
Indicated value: 2.8mA
